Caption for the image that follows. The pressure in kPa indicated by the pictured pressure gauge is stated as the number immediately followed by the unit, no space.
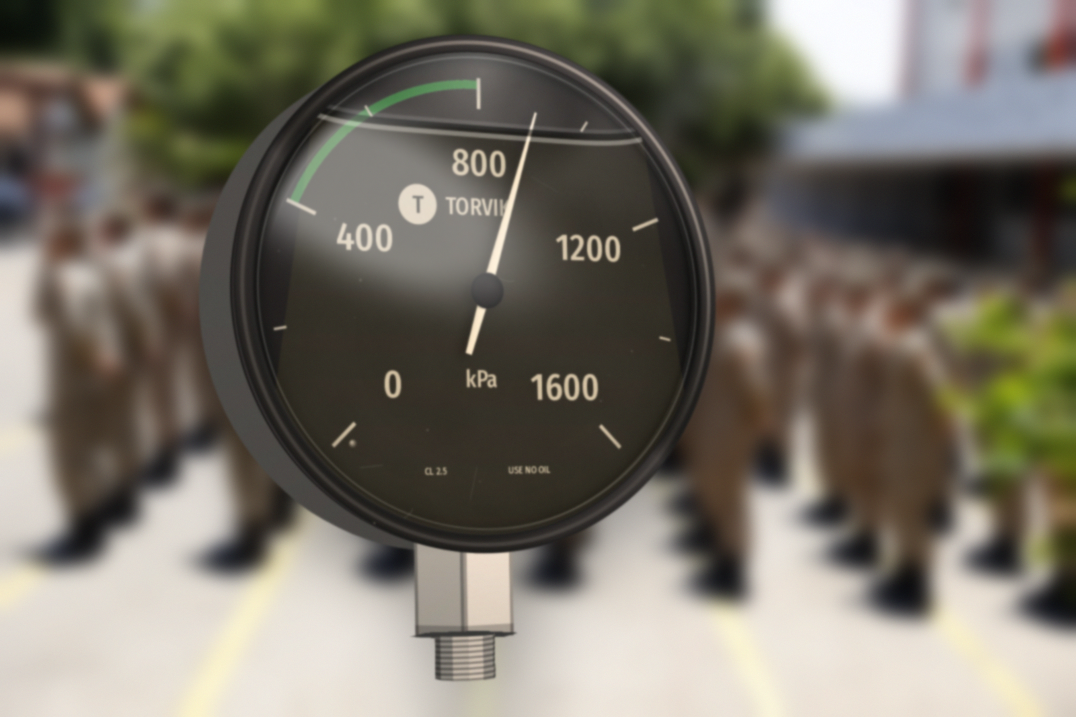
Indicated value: 900kPa
